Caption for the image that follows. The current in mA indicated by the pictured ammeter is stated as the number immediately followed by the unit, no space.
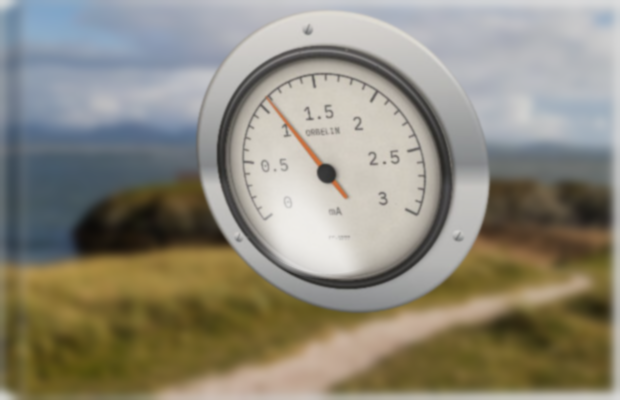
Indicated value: 1.1mA
